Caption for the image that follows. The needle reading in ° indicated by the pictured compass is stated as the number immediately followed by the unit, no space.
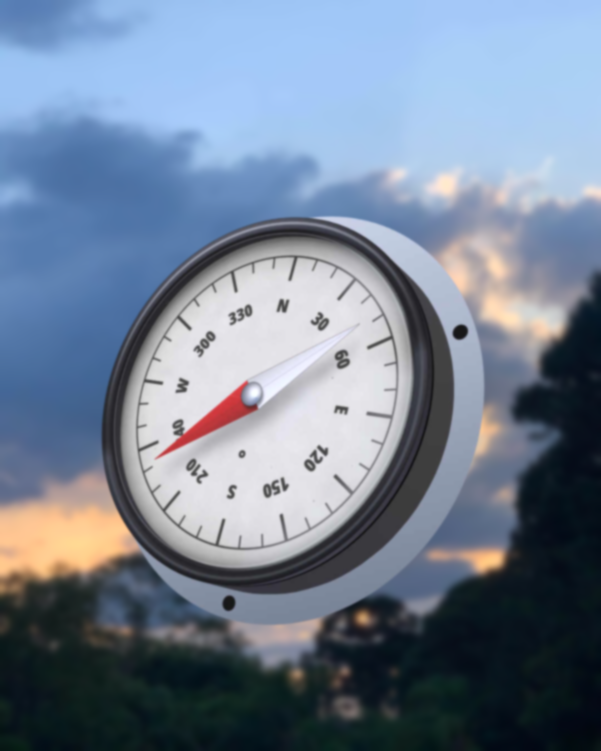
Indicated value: 230°
